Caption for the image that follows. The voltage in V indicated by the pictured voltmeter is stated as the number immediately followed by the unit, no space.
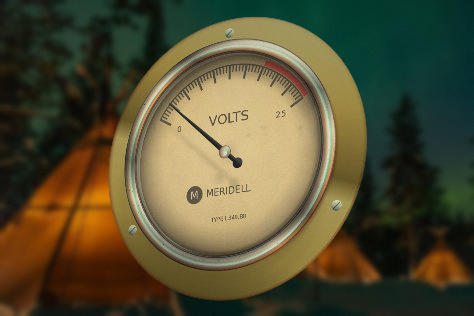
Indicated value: 2.5V
